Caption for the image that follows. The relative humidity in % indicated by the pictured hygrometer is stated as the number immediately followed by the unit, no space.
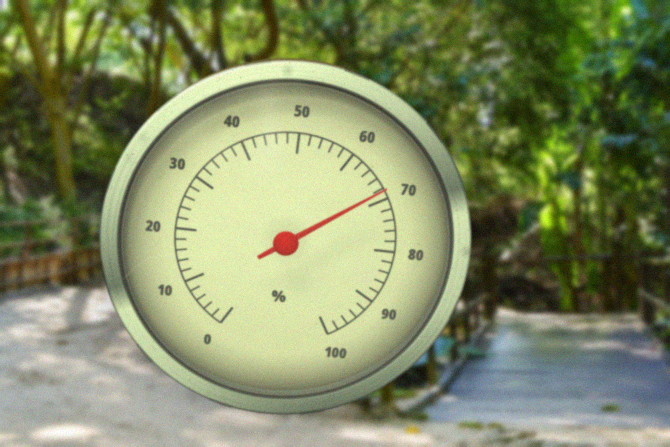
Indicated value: 68%
